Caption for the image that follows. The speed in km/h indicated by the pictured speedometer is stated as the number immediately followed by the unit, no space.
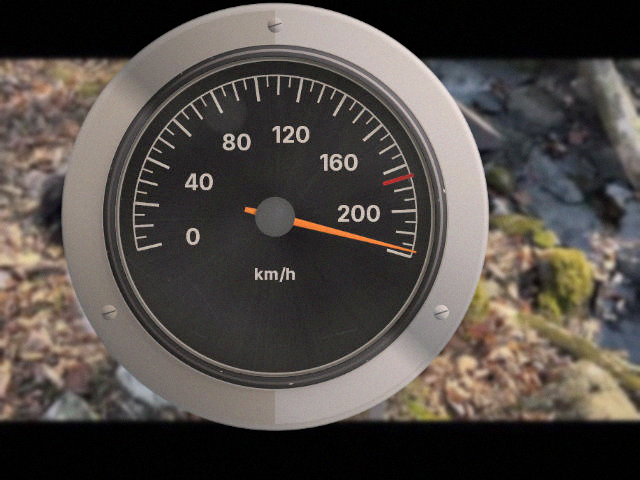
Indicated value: 217.5km/h
